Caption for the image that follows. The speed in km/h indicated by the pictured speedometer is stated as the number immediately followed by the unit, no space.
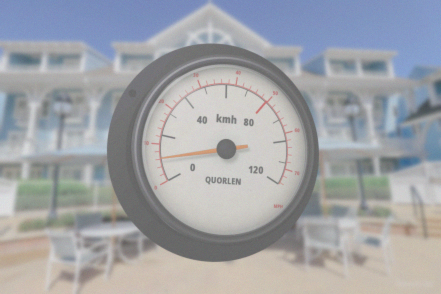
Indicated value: 10km/h
